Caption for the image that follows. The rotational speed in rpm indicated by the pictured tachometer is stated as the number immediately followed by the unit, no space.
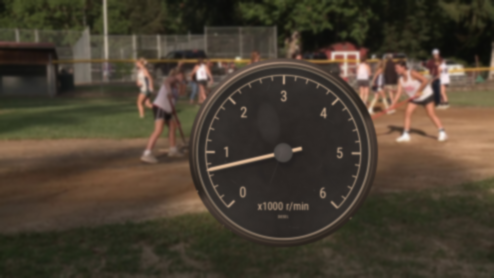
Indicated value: 700rpm
